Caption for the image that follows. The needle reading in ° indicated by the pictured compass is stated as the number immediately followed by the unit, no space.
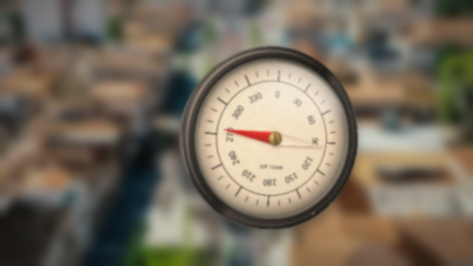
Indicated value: 275°
